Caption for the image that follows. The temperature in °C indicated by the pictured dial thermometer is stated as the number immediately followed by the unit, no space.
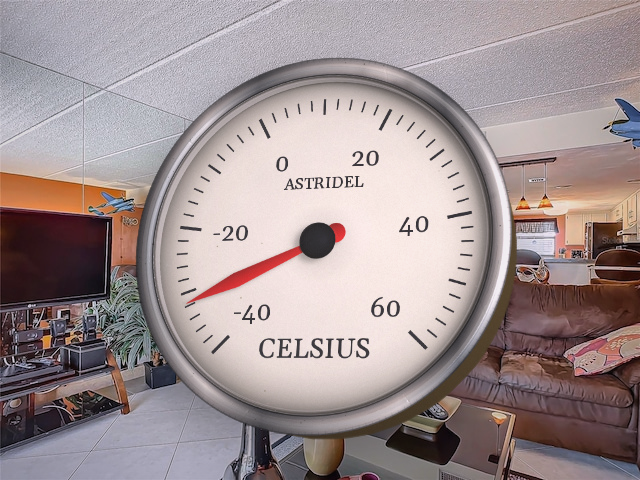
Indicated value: -32°C
